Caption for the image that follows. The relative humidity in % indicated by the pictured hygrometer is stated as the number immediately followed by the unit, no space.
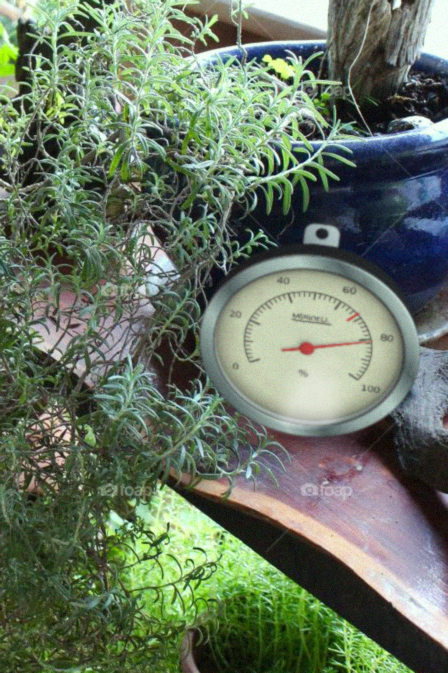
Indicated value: 80%
